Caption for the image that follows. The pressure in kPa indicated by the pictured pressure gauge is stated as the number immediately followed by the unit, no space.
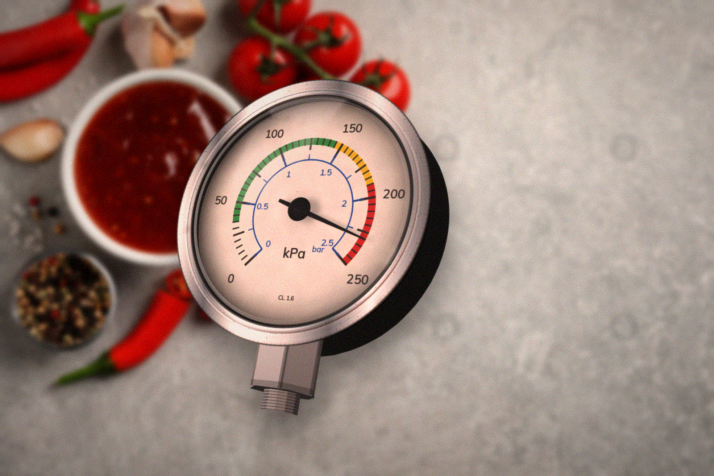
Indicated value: 230kPa
